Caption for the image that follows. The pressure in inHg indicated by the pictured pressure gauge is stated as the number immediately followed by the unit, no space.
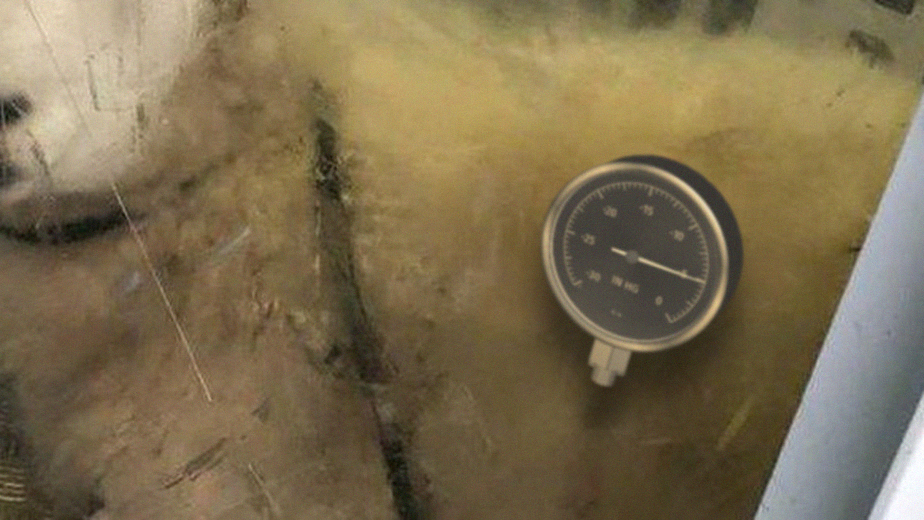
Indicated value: -5inHg
